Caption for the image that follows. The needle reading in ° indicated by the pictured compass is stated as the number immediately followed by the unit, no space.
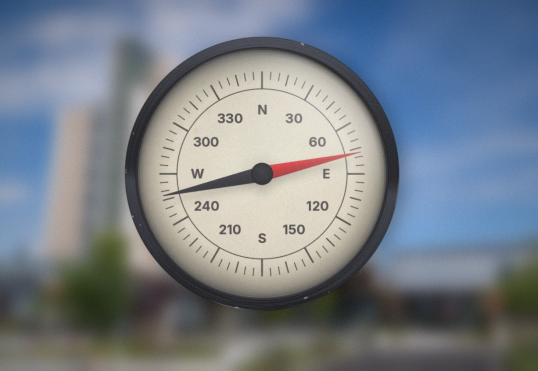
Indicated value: 77.5°
